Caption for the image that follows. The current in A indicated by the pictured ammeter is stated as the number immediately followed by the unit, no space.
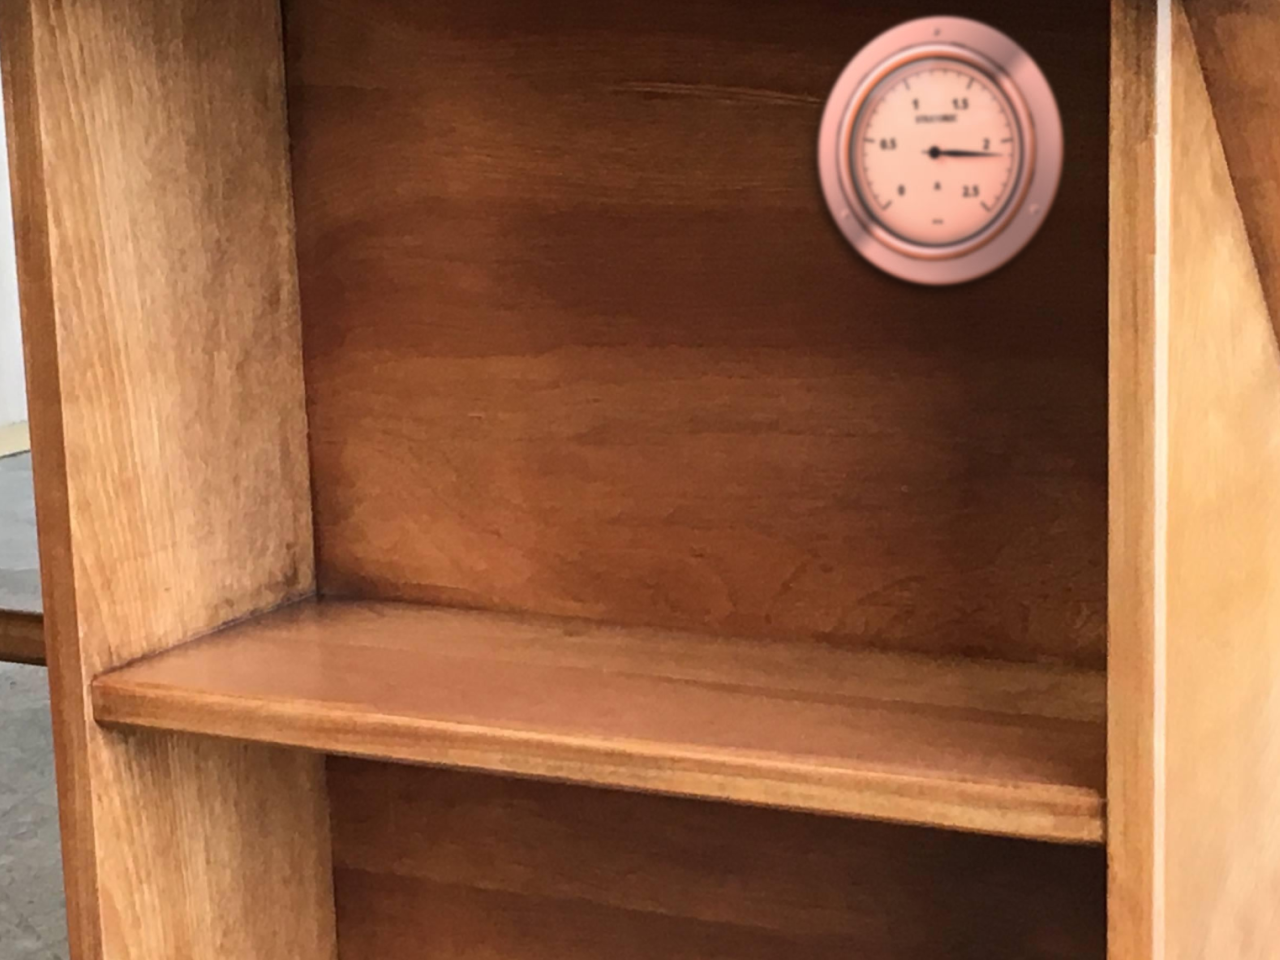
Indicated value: 2.1A
